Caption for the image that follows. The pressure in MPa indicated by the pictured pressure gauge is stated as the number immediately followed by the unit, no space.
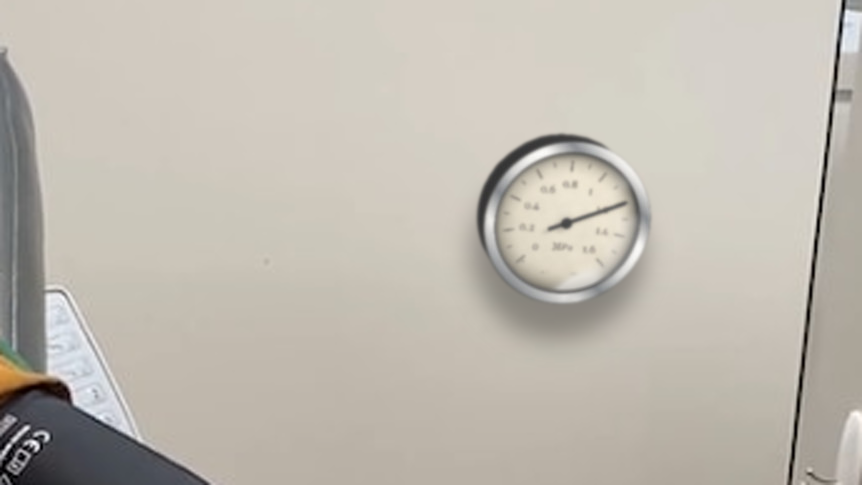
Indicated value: 1.2MPa
